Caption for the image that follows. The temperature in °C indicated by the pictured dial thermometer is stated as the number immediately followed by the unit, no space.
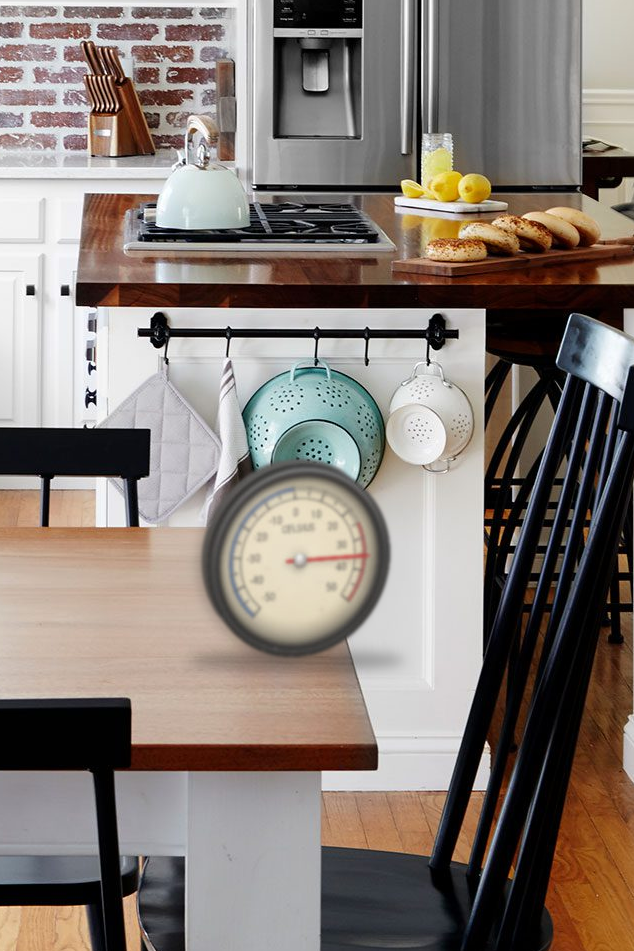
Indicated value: 35°C
